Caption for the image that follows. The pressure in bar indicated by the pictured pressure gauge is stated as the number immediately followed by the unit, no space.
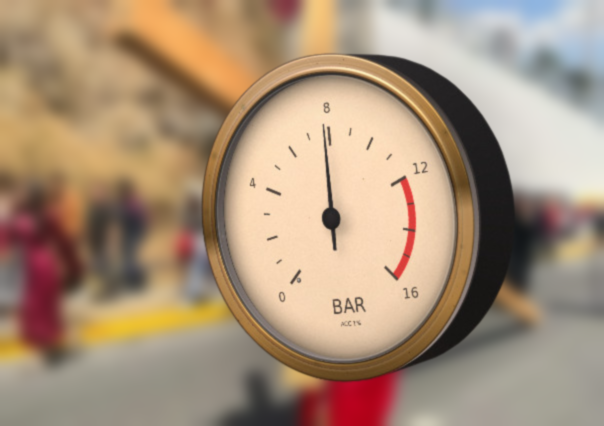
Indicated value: 8bar
